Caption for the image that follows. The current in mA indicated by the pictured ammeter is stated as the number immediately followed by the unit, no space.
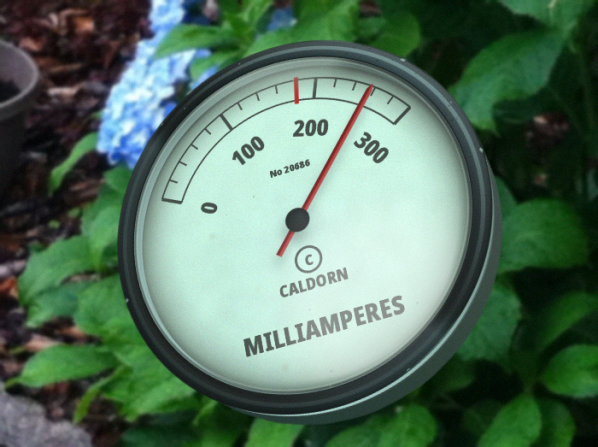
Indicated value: 260mA
